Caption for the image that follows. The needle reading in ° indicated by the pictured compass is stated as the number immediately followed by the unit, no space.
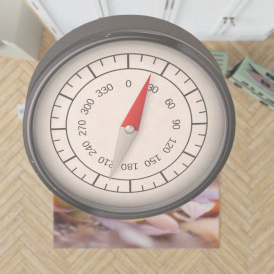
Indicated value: 20°
